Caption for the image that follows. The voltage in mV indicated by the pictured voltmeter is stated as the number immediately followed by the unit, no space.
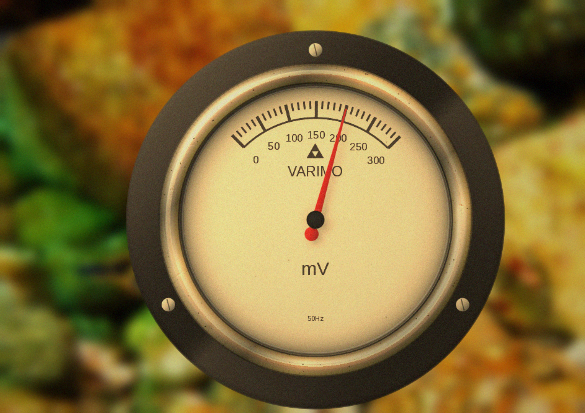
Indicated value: 200mV
